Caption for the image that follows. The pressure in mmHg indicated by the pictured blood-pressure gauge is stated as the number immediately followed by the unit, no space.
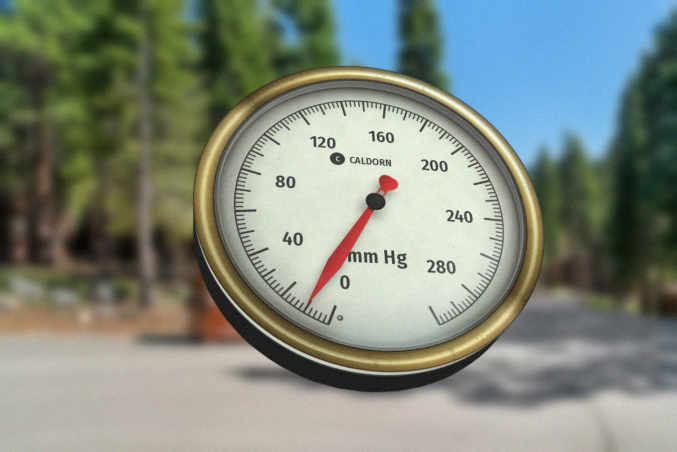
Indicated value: 10mmHg
